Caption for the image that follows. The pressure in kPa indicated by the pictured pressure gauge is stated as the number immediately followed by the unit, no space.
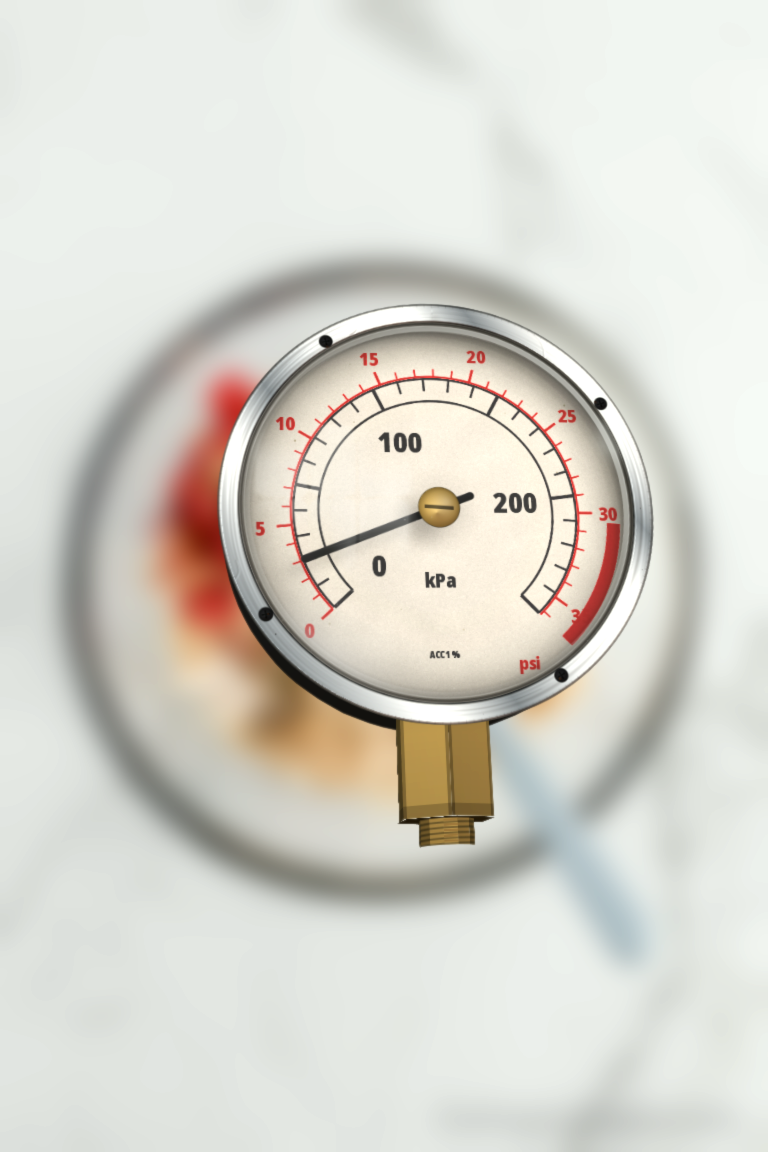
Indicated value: 20kPa
